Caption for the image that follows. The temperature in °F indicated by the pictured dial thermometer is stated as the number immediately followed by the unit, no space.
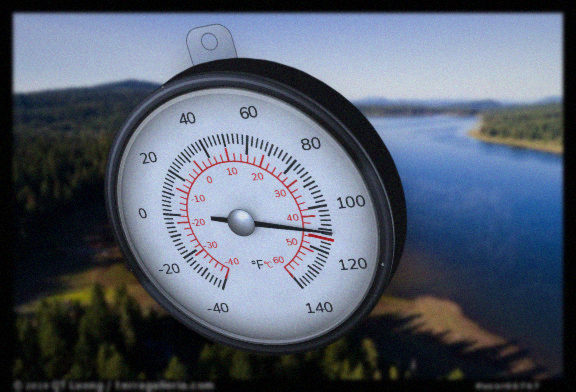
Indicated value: 110°F
